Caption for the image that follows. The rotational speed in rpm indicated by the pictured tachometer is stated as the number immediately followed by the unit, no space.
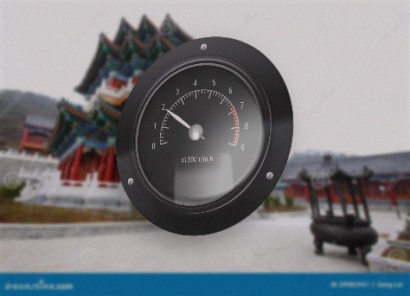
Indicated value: 2000rpm
